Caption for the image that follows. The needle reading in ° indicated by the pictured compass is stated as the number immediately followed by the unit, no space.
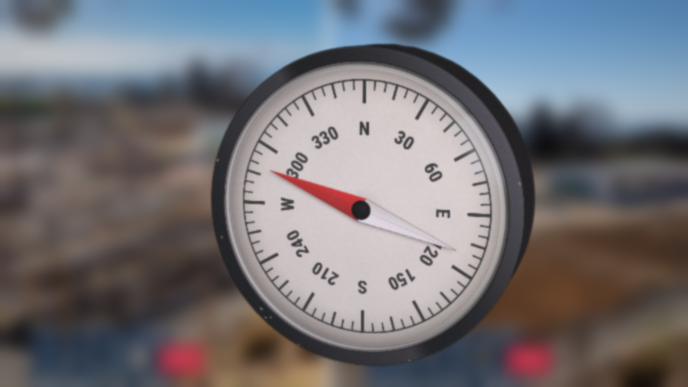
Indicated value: 290°
